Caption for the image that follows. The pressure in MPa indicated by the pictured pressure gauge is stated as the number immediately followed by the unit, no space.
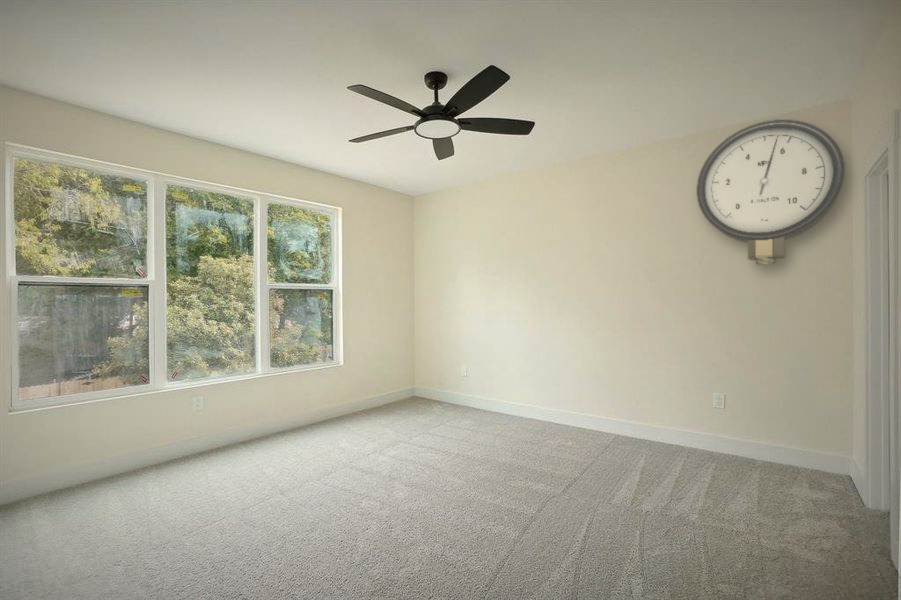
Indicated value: 5.5MPa
